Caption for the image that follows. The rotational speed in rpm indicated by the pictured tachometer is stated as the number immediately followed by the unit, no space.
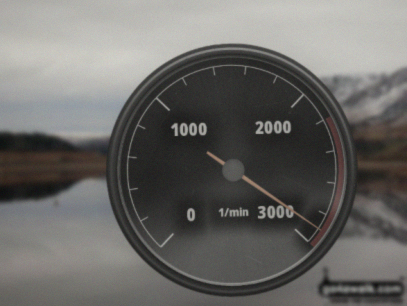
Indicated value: 2900rpm
